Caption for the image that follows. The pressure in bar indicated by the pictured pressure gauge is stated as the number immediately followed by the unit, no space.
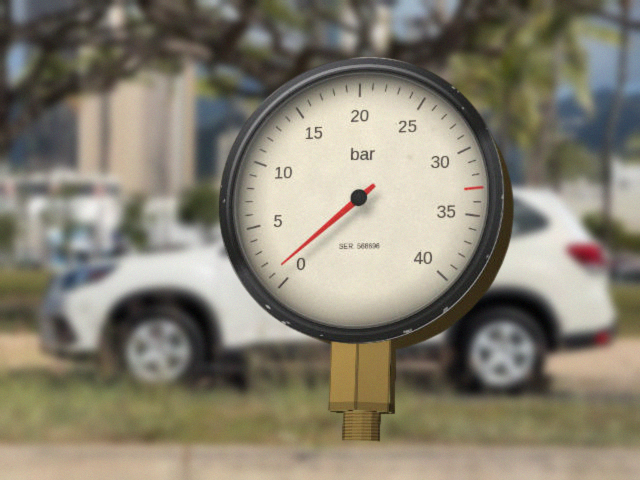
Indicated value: 1bar
